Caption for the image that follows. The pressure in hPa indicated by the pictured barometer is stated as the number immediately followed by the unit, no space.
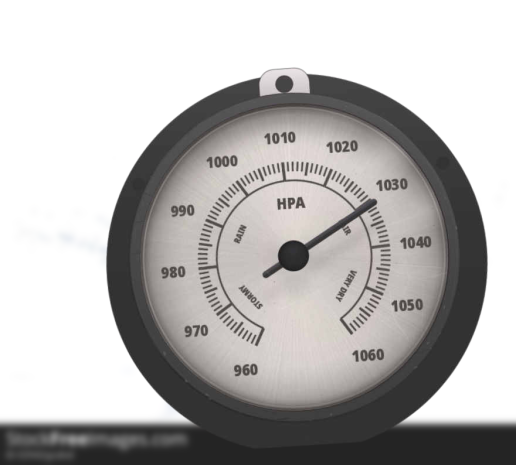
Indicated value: 1031hPa
